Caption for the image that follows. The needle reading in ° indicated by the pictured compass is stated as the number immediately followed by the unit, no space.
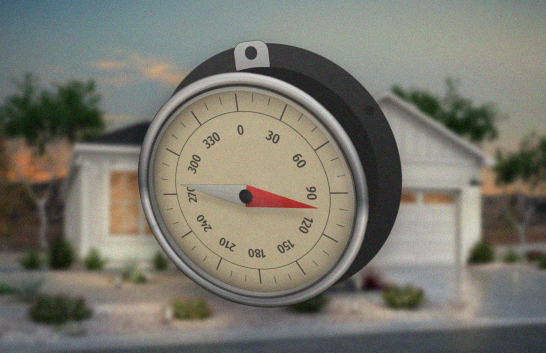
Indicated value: 100°
